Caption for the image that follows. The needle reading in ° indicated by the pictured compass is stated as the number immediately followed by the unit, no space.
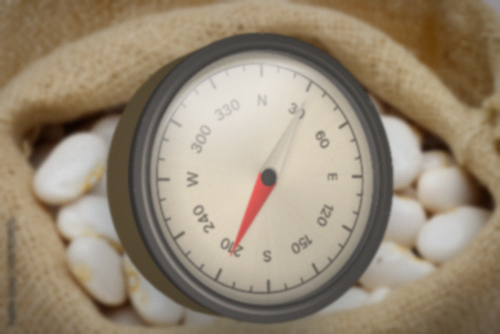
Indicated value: 210°
